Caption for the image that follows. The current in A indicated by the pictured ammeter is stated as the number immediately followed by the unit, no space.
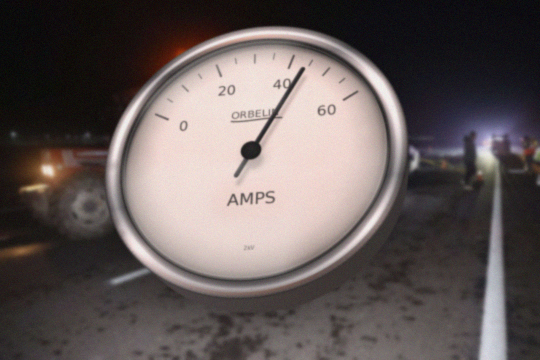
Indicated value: 45A
